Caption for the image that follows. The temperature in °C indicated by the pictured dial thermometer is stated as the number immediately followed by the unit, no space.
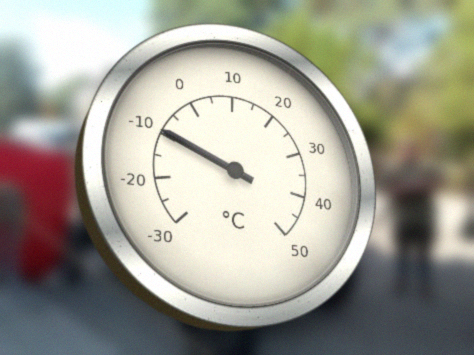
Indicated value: -10°C
